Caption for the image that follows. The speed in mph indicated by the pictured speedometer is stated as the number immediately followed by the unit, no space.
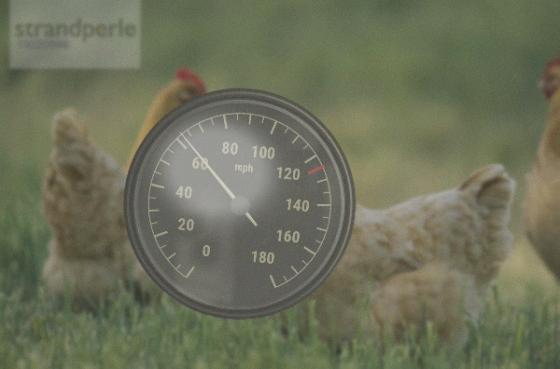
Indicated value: 62.5mph
